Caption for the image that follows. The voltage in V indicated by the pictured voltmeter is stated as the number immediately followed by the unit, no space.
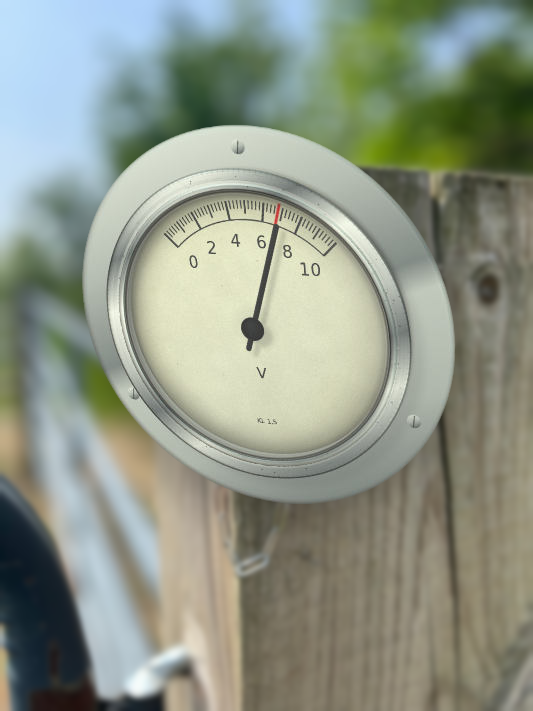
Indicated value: 7V
